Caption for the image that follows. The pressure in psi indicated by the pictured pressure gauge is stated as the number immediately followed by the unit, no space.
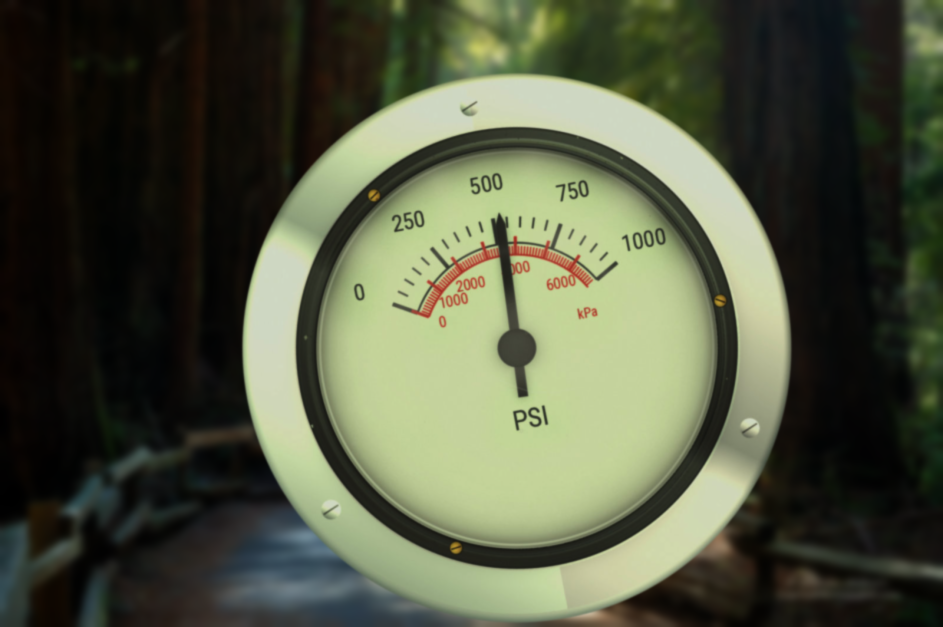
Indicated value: 525psi
